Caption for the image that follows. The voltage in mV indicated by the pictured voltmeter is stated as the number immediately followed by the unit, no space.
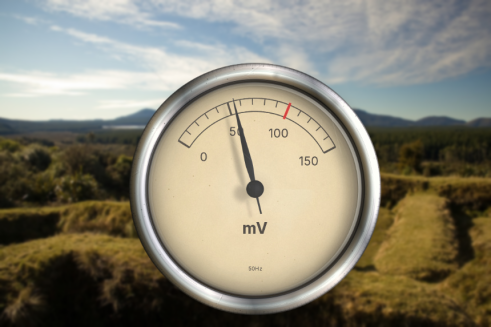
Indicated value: 55mV
